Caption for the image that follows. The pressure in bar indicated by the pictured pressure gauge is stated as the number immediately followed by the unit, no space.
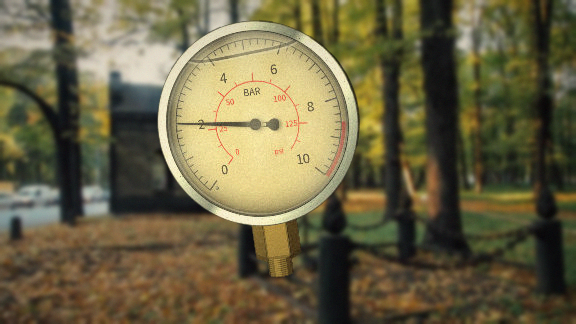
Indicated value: 2bar
